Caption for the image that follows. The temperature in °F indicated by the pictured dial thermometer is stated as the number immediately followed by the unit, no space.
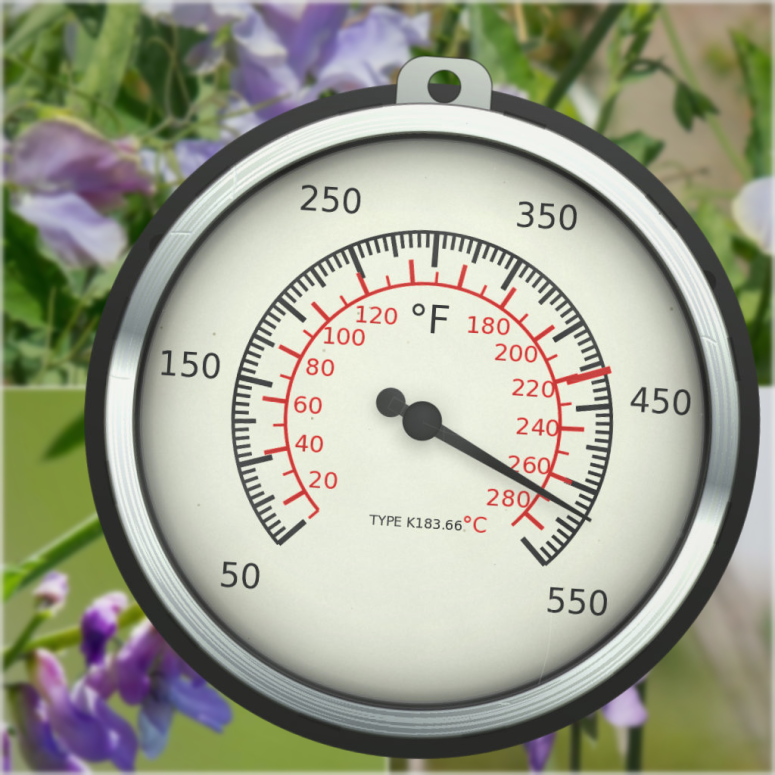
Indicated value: 515°F
